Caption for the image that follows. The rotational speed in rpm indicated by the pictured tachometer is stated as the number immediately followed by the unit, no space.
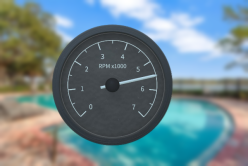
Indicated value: 5500rpm
